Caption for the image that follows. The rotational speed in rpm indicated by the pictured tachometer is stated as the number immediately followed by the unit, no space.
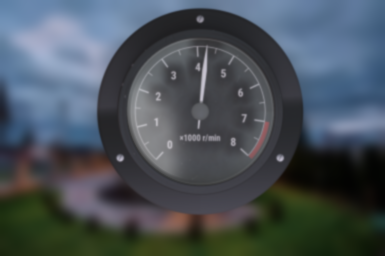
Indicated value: 4250rpm
